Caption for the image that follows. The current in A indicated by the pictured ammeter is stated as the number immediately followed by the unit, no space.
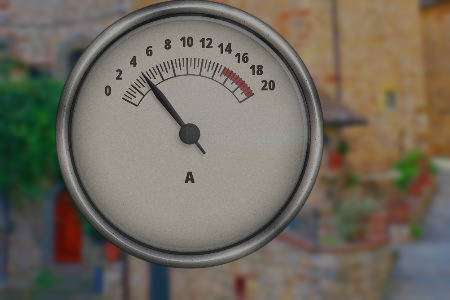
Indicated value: 4A
